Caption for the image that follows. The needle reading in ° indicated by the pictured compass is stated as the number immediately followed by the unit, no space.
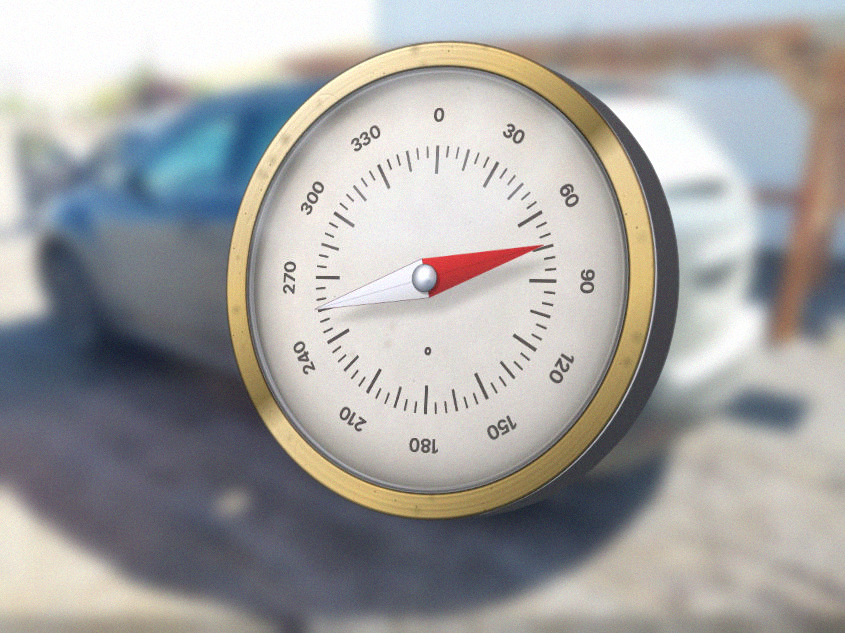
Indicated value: 75°
